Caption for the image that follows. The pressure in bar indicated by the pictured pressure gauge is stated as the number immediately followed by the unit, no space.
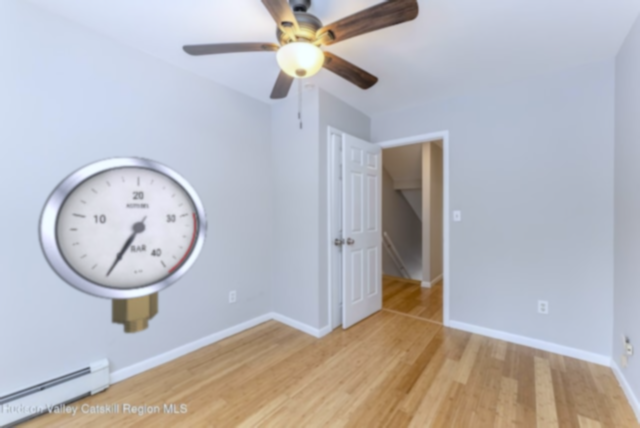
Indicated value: 0bar
